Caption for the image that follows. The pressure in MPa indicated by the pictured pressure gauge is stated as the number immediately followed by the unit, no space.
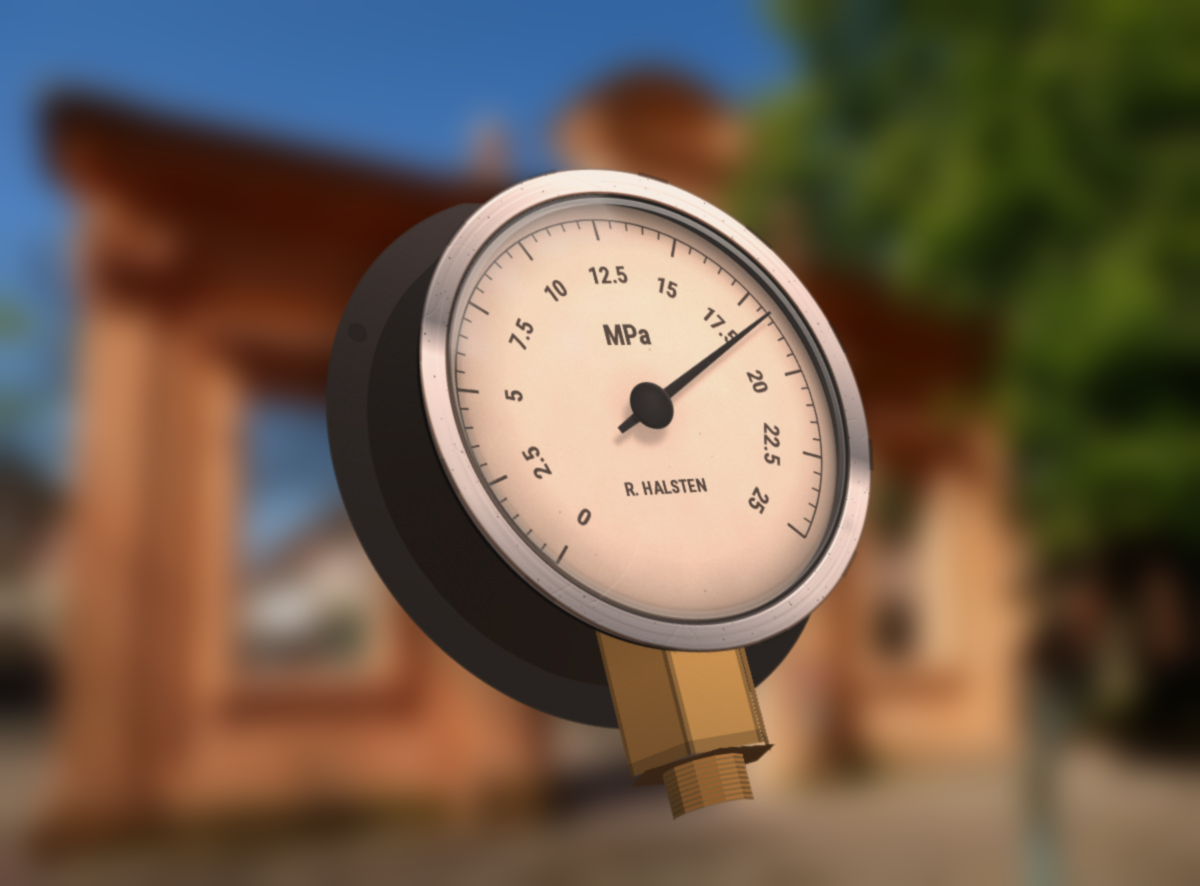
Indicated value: 18.25MPa
